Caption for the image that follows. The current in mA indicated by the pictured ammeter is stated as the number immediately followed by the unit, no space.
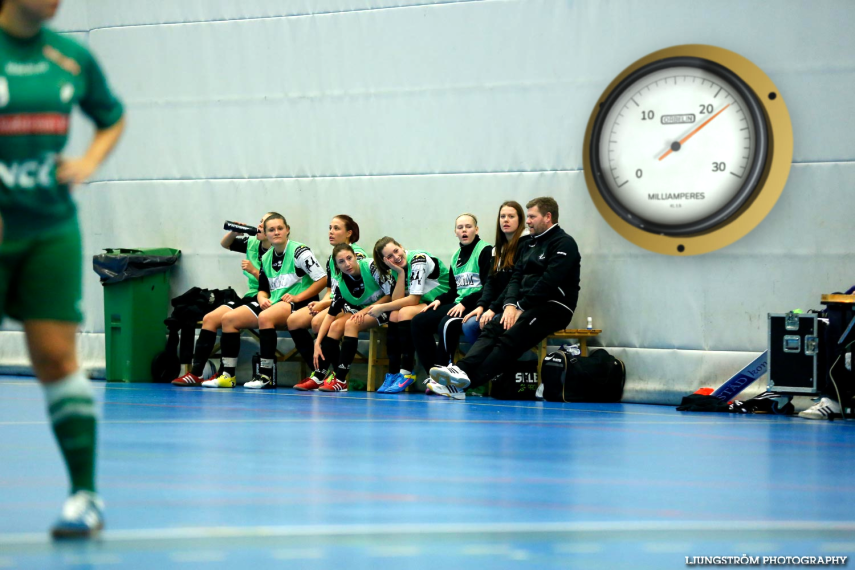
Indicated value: 22mA
